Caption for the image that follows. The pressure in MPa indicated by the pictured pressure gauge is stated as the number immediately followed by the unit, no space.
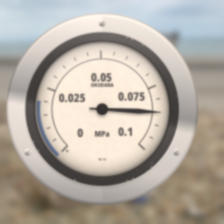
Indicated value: 0.085MPa
